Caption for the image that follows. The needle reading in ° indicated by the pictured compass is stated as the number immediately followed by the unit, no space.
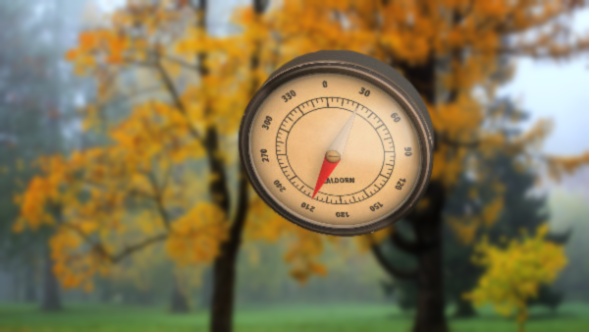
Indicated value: 210°
